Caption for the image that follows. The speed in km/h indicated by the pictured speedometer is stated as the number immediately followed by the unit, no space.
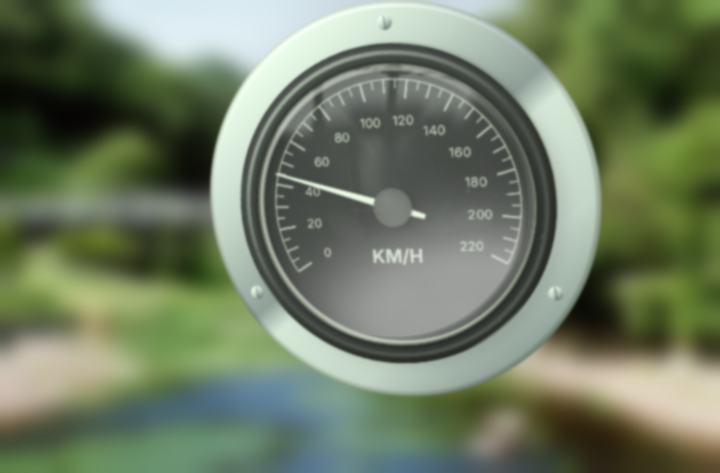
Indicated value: 45km/h
